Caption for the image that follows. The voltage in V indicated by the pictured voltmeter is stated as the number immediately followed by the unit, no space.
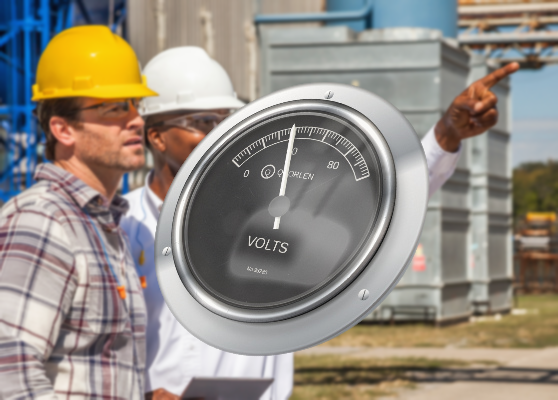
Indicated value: 40V
